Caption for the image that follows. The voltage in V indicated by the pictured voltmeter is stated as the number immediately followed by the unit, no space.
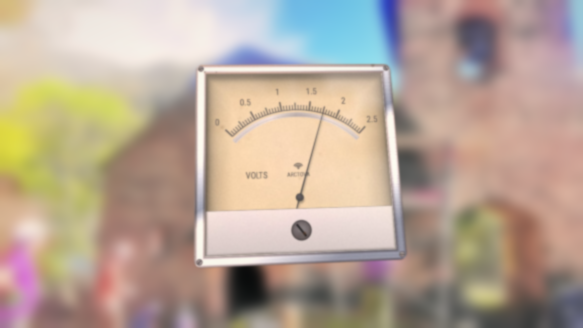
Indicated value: 1.75V
